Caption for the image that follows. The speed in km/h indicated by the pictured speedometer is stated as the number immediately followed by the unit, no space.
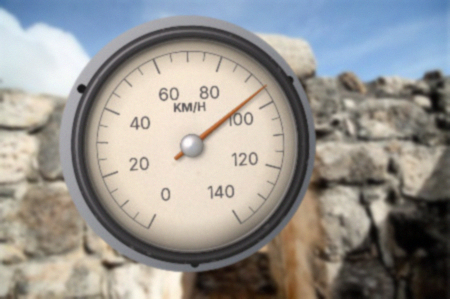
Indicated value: 95km/h
